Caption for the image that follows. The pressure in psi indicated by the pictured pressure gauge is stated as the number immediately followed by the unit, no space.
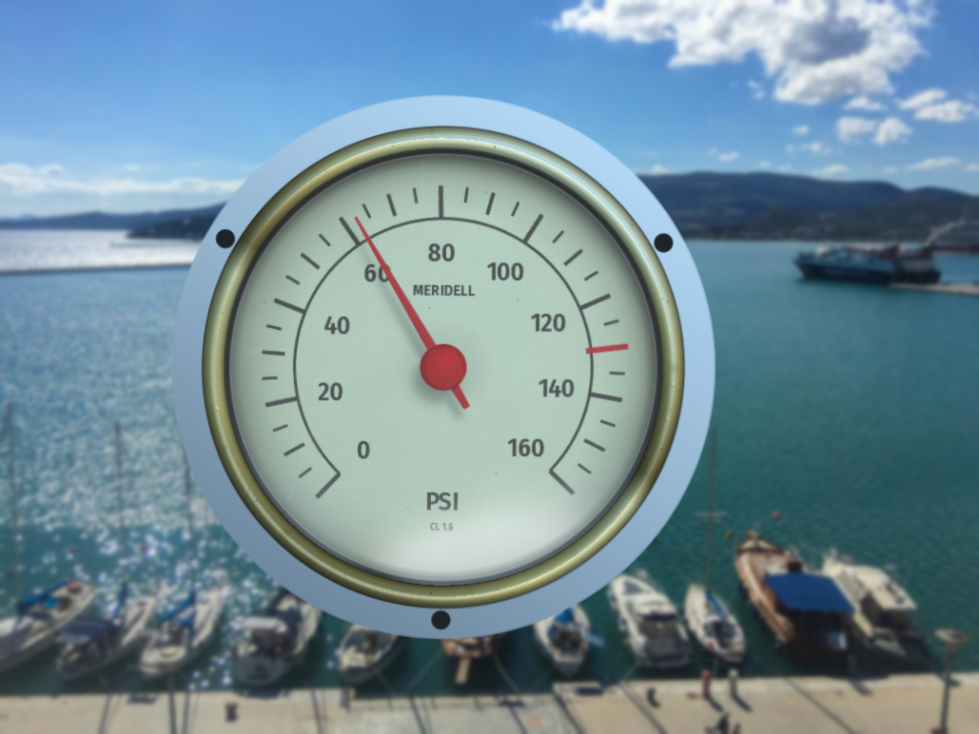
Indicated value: 62.5psi
